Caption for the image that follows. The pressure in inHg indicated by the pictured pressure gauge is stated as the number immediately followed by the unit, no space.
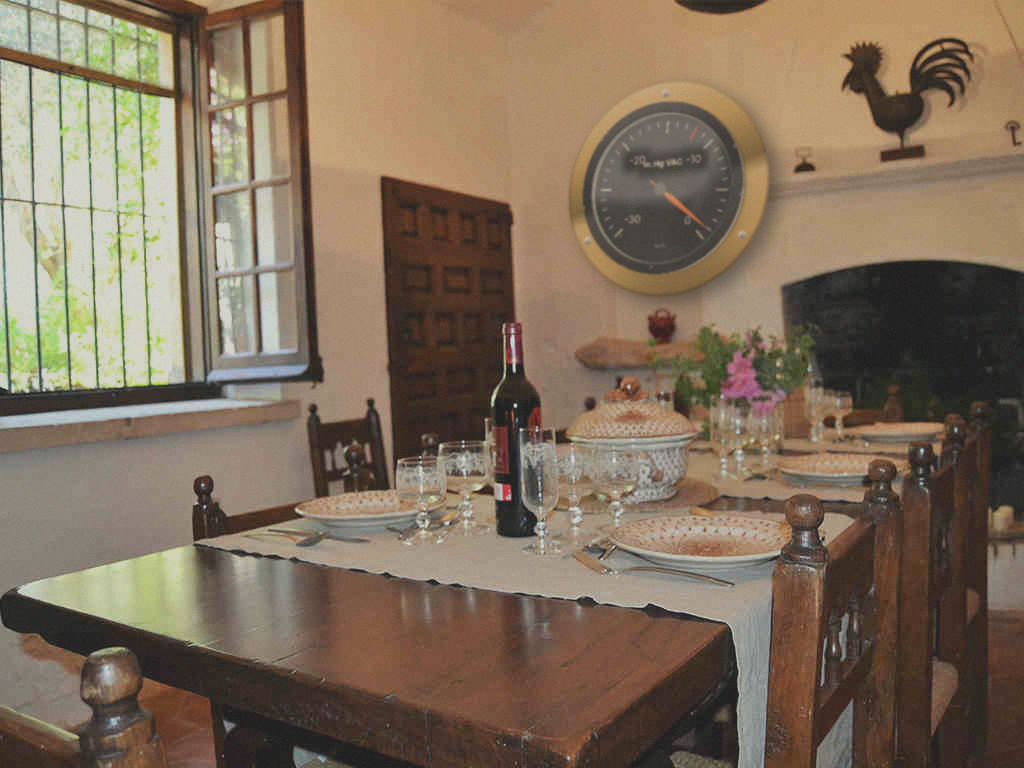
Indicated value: -1inHg
